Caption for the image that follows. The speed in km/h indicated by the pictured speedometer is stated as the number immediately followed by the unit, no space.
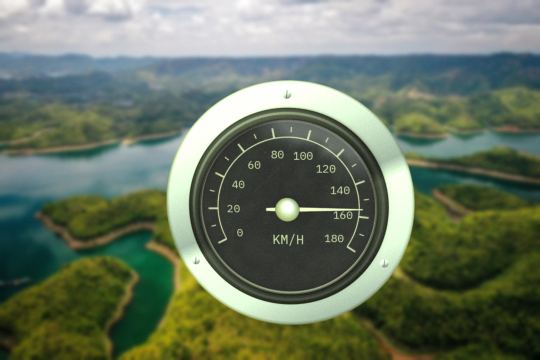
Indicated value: 155km/h
